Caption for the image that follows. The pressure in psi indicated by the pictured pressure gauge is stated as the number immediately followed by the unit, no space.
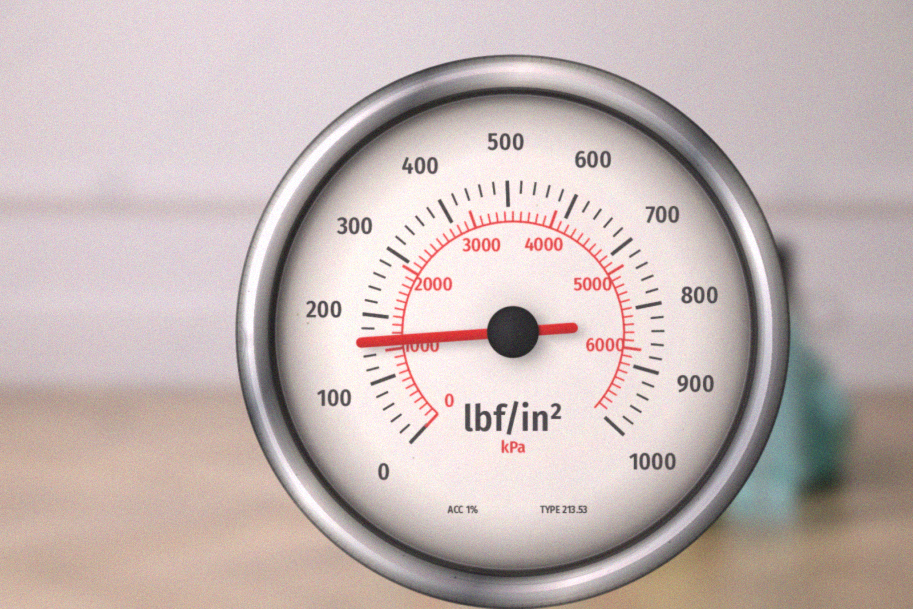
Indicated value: 160psi
